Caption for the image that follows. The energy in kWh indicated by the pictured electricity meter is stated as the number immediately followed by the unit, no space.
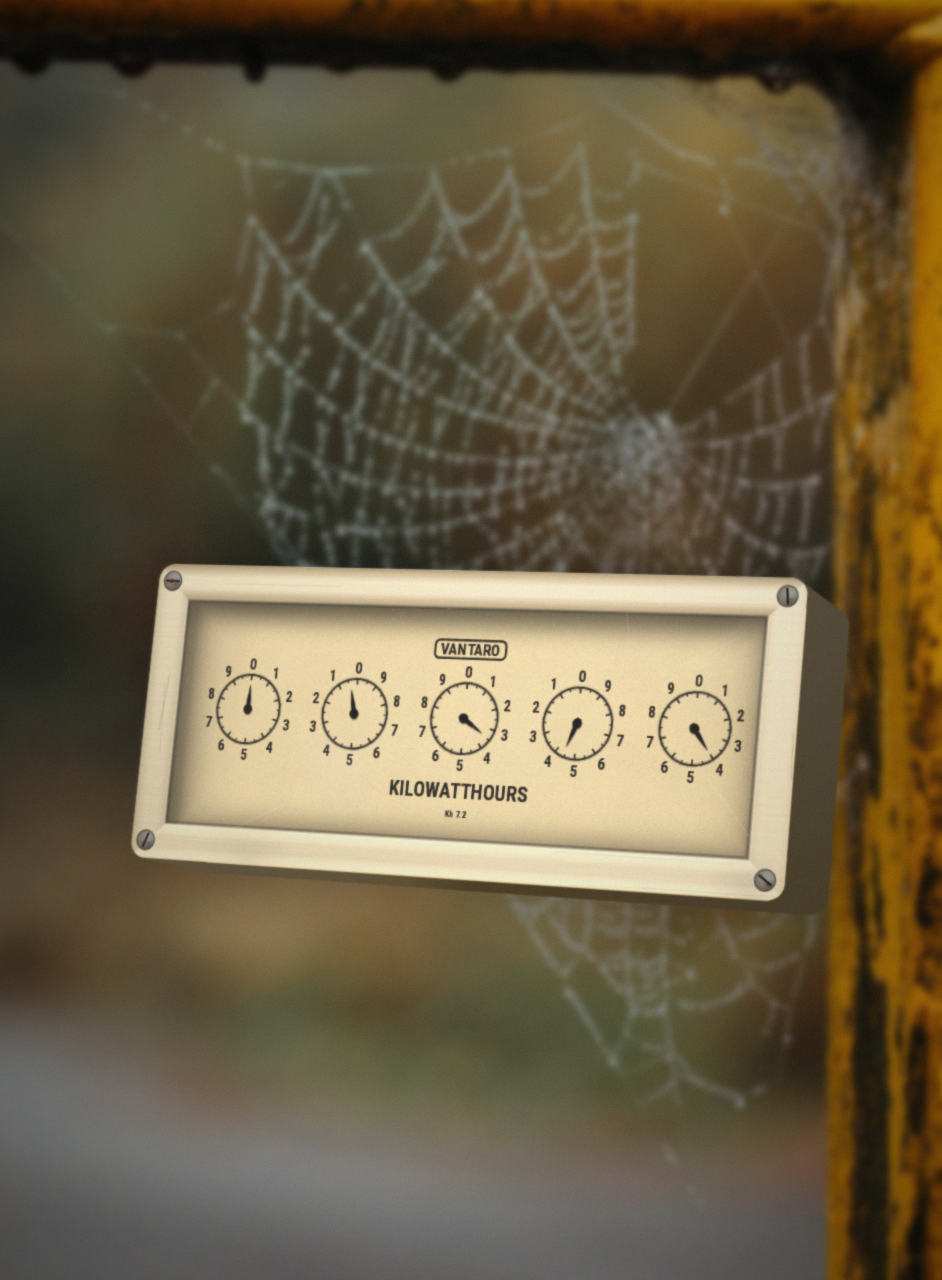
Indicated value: 344kWh
